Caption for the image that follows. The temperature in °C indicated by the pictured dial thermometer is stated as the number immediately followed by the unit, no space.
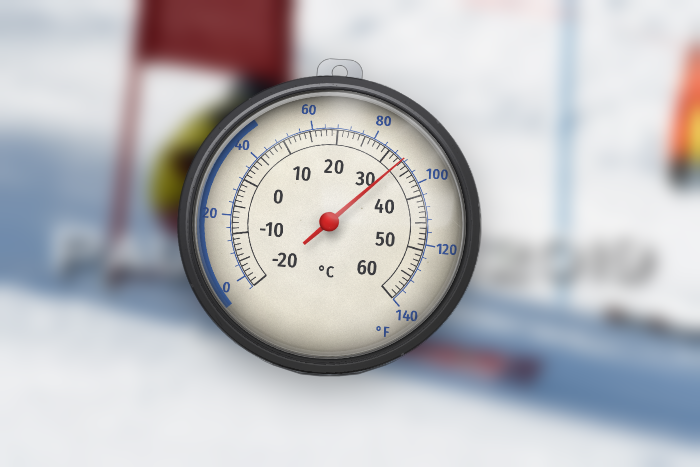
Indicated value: 33°C
